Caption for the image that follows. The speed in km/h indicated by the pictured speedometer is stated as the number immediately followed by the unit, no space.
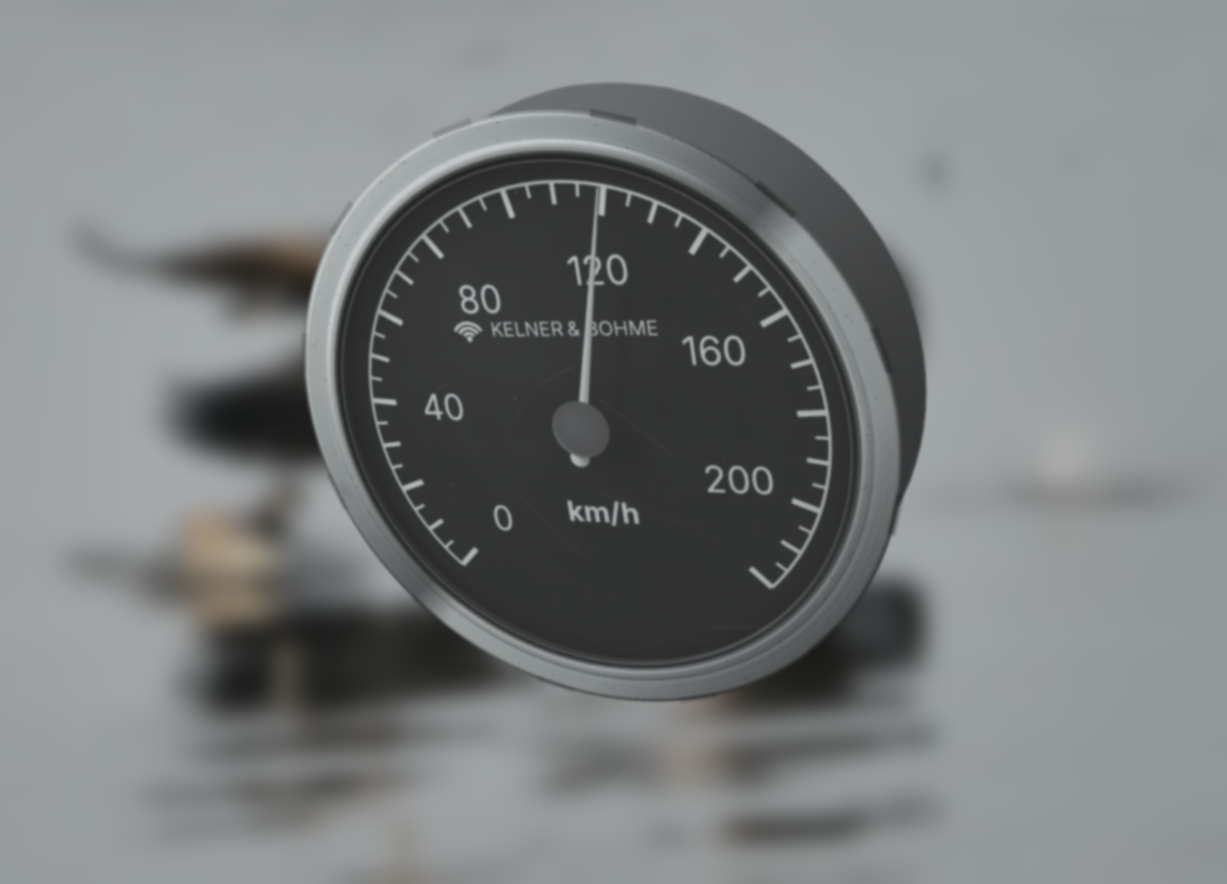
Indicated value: 120km/h
